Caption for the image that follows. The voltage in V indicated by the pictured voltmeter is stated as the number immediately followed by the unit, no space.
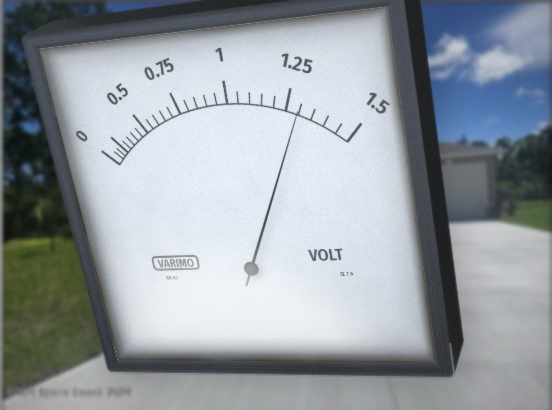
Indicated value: 1.3V
